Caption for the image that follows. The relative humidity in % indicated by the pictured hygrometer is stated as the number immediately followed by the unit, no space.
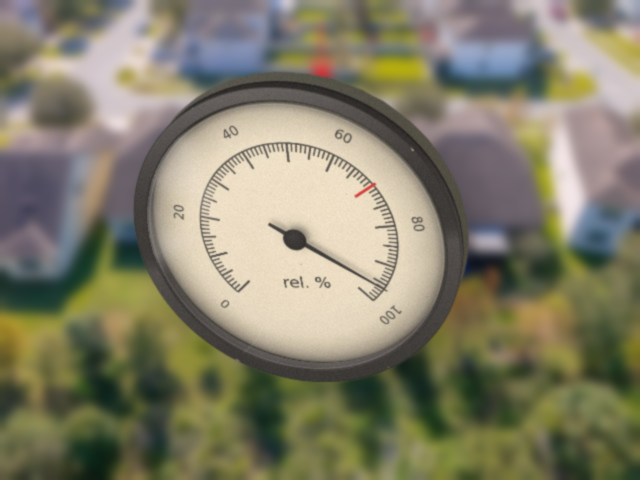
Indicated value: 95%
